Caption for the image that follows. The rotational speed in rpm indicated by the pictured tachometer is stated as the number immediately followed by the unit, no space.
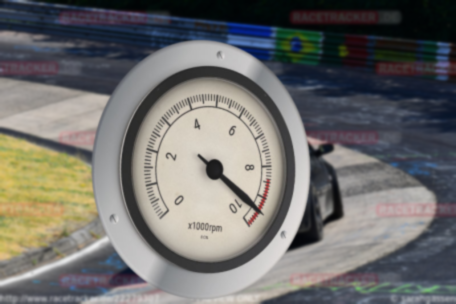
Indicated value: 9500rpm
